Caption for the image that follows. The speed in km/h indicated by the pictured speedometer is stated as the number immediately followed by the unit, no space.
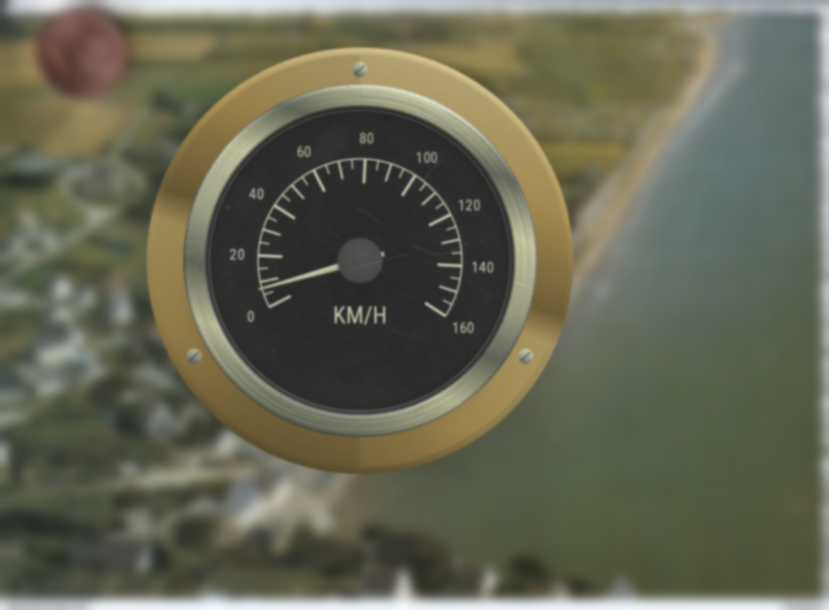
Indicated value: 7.5km/h
